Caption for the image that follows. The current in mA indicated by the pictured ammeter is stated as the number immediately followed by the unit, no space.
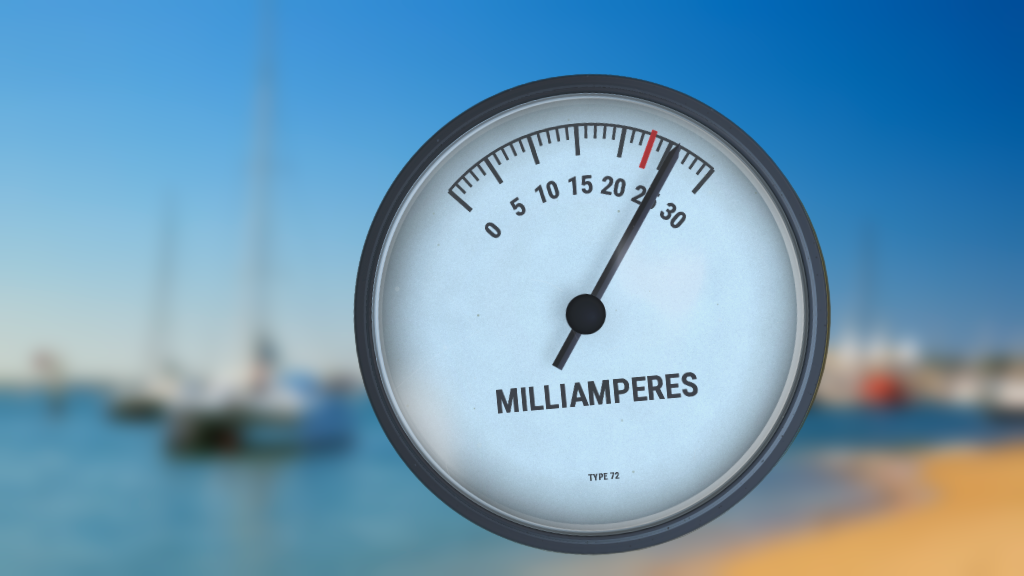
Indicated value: 26mA
